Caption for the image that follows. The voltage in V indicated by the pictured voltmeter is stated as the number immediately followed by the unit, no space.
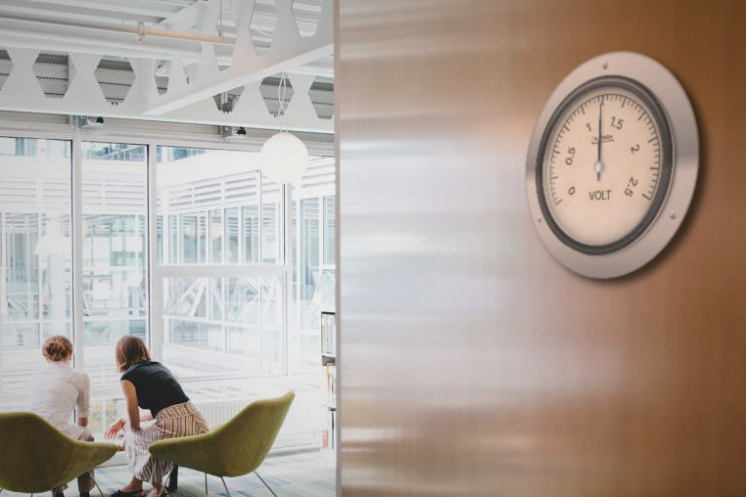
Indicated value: 1.25V
